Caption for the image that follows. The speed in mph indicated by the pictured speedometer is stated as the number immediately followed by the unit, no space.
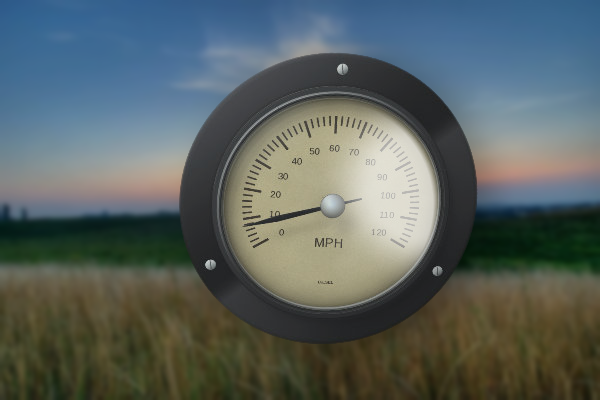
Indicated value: 8mph
